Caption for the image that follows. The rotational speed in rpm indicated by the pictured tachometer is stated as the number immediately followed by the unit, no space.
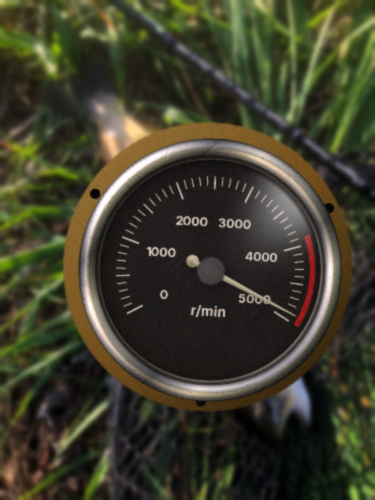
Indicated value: 4900rpm
